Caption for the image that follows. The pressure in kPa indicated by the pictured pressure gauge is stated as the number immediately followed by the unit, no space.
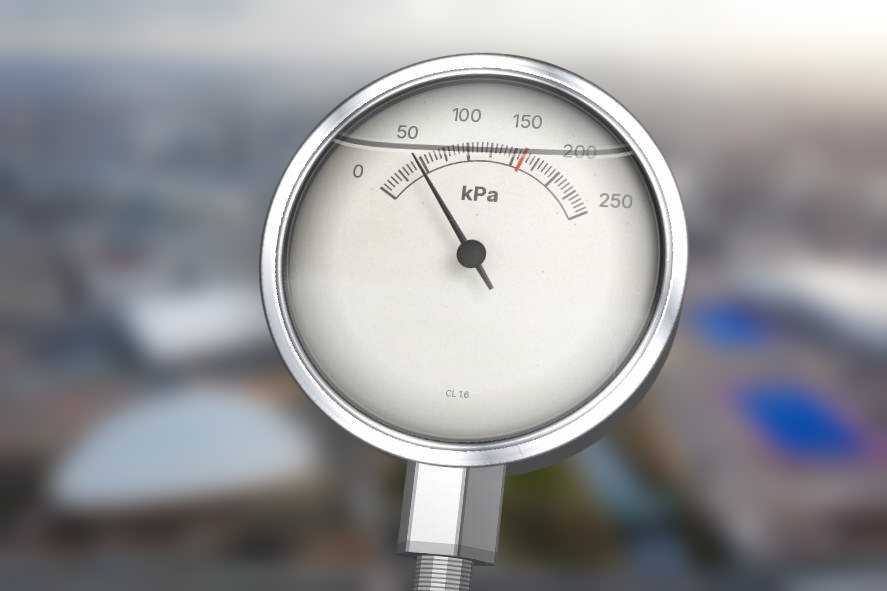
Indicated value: 45kPa
